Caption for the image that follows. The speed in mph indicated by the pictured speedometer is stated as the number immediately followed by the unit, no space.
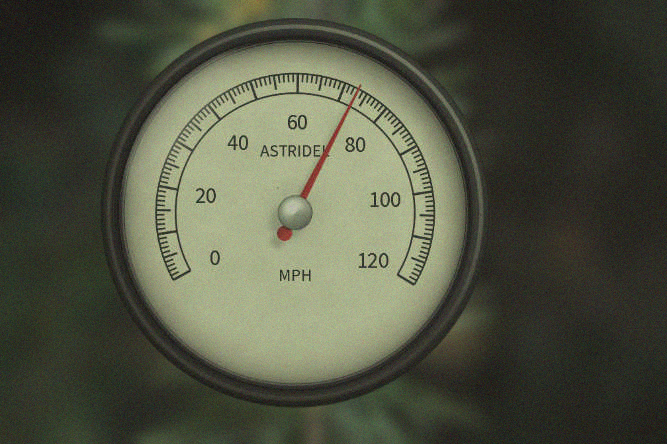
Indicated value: 73mph
